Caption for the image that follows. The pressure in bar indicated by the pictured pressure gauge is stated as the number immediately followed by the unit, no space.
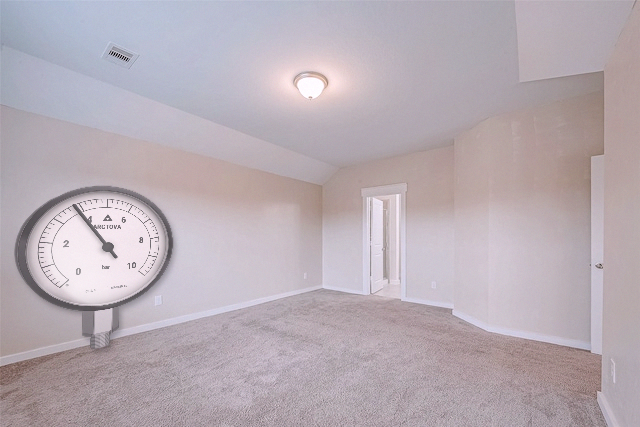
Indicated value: 3.8bar
